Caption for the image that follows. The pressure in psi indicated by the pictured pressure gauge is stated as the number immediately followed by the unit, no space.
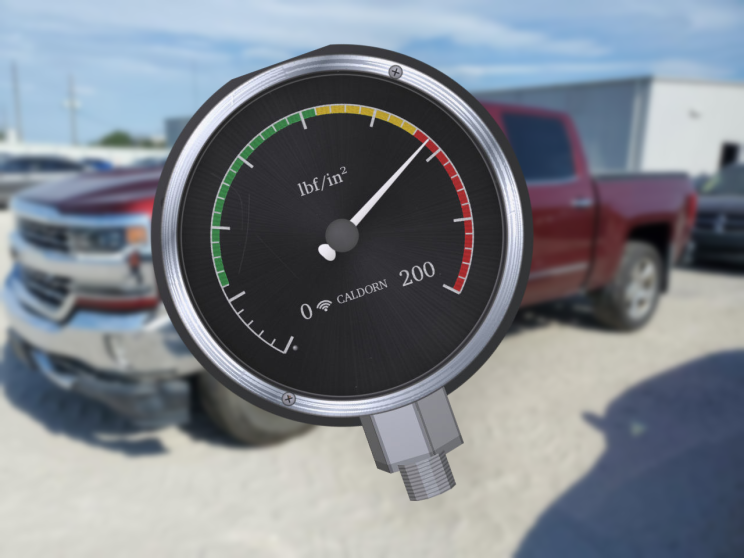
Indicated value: 145psi
